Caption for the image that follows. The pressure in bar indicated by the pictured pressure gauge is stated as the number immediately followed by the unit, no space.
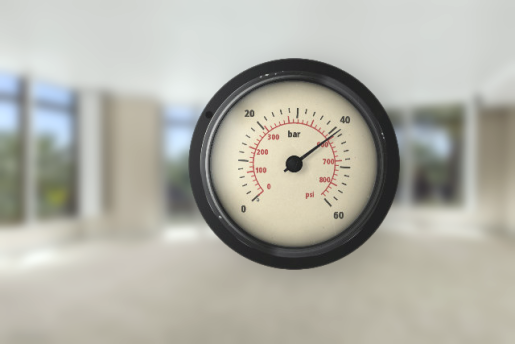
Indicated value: 41bar
